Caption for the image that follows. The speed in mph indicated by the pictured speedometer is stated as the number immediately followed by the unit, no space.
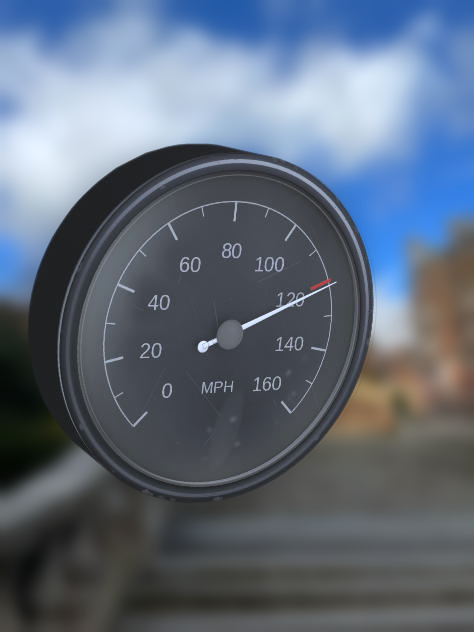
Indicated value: 120mph
